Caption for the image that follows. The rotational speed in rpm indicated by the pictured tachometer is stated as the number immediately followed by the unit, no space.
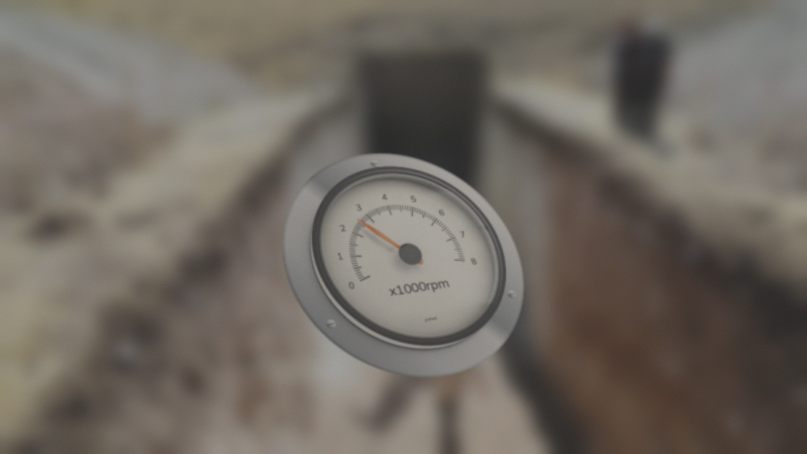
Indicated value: 2500rpm
